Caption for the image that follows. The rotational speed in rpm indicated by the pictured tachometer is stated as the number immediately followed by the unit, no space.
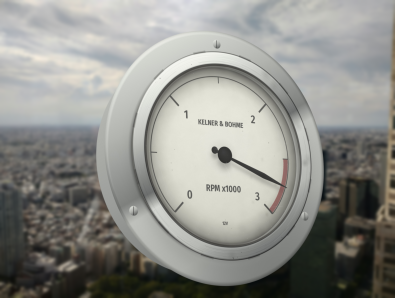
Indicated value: 2750rpm
